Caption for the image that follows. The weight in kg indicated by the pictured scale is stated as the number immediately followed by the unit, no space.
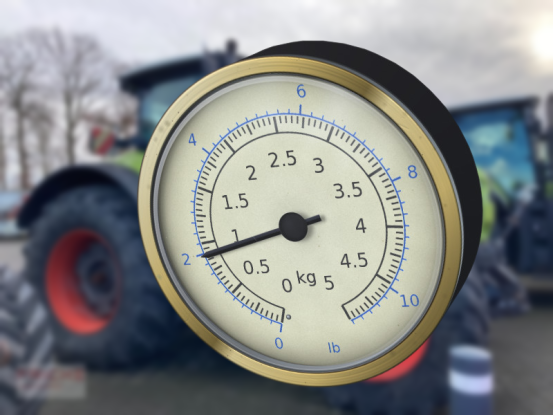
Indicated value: 0.9kg
